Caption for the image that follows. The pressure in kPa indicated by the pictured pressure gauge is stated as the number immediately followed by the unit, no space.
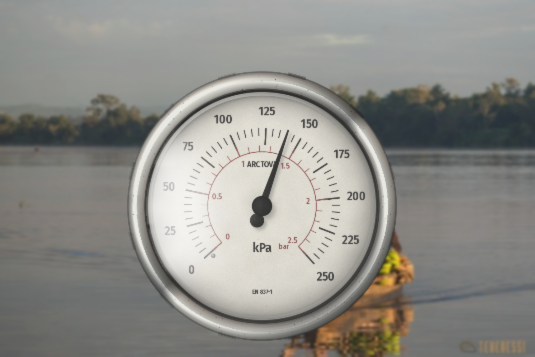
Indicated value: 140kPa
